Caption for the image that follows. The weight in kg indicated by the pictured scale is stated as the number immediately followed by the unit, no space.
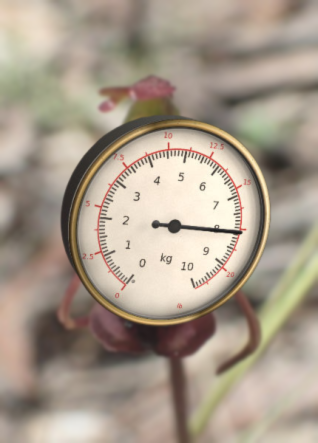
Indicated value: 8kg
